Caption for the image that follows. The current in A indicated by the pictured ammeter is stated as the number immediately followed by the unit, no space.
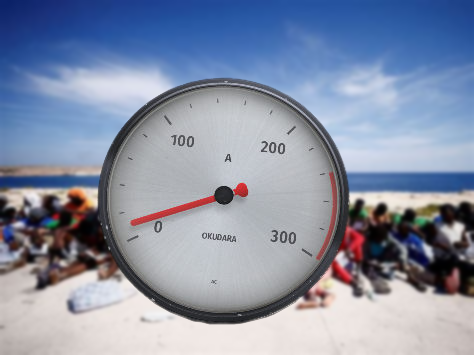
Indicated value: 10A
